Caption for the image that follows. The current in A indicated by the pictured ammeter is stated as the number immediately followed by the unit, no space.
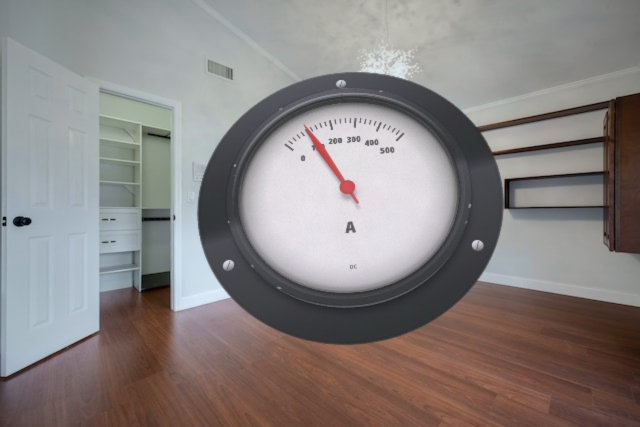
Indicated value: 100A
